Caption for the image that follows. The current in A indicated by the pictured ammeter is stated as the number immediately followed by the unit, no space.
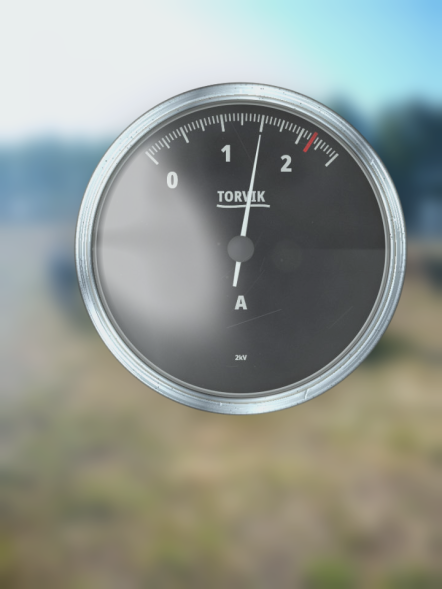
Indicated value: 1.5A
